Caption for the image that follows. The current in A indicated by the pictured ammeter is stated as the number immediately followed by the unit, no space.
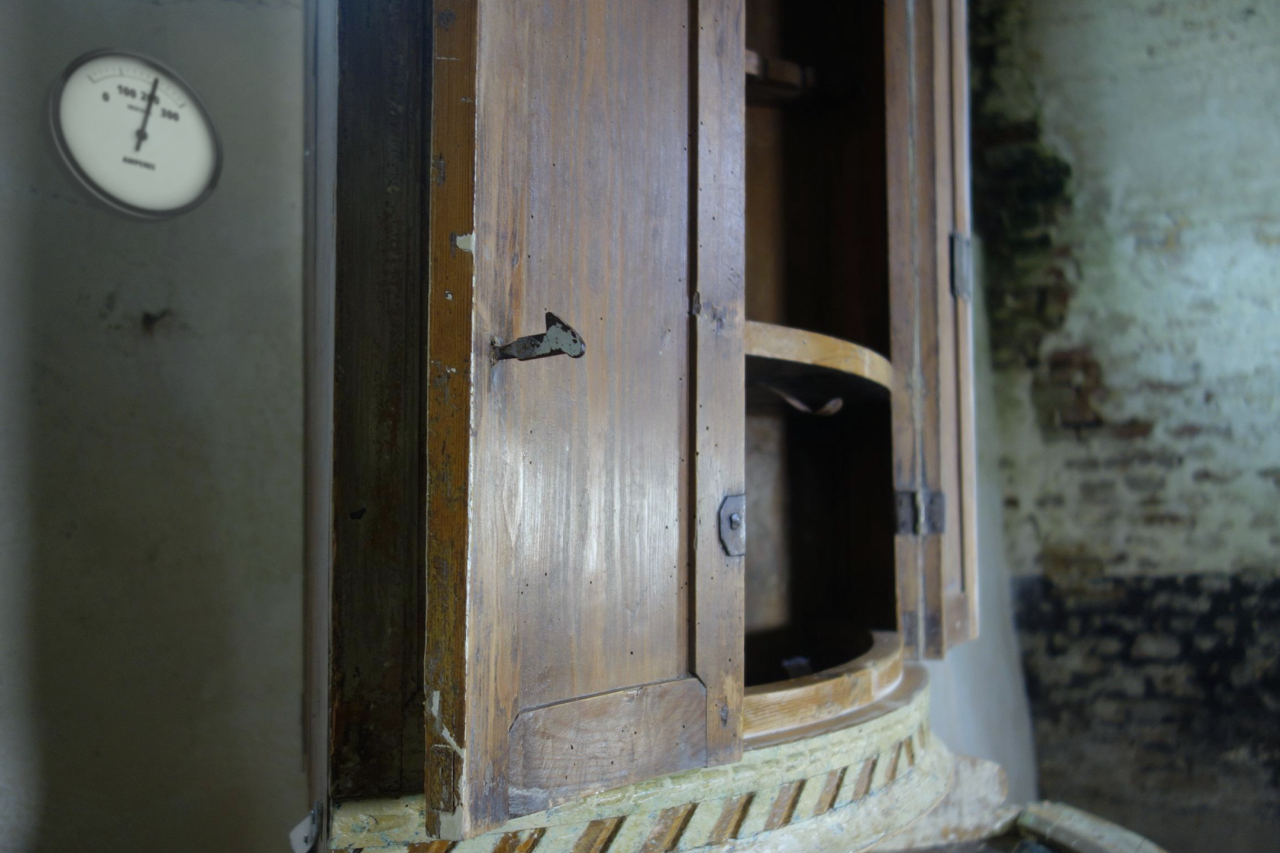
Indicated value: 200A
